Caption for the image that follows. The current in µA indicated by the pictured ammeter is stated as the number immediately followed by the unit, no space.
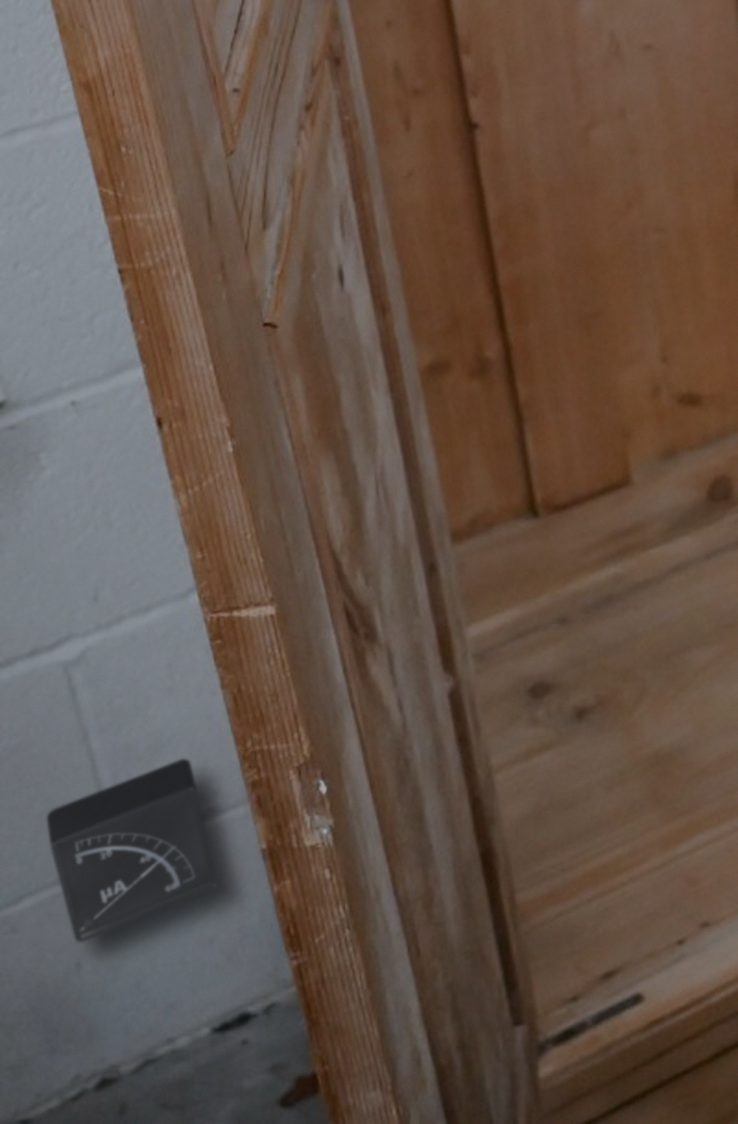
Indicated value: 45µA
